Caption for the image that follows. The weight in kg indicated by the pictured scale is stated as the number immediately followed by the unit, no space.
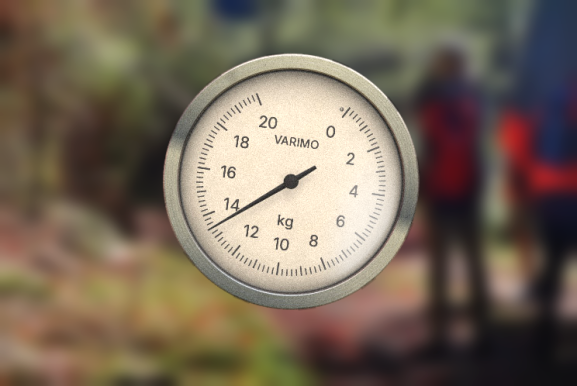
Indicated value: 13.4kg
